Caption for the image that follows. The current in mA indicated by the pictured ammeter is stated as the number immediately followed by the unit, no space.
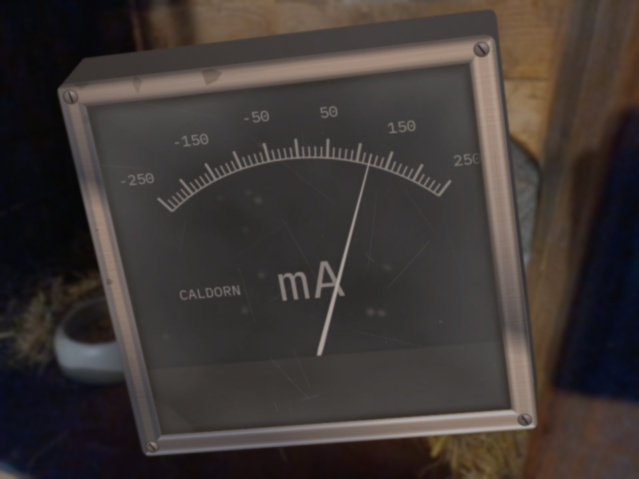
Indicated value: 120mA
